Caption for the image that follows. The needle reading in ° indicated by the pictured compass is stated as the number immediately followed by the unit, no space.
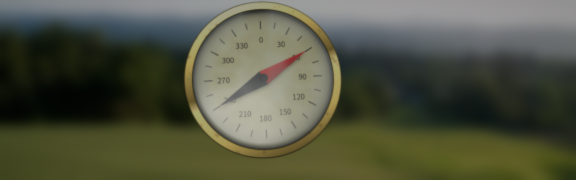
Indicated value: 60°
